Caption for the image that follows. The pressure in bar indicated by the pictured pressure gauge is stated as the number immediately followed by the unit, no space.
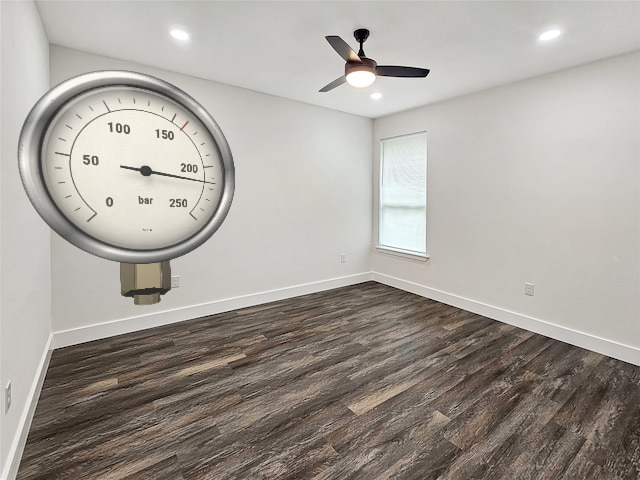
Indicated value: 215bar
